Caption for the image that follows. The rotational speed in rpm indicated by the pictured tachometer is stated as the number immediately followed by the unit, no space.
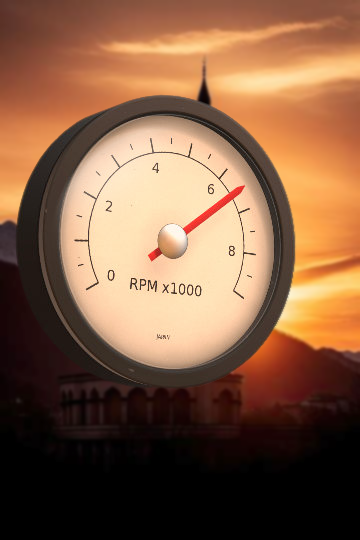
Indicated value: 6500rpm
